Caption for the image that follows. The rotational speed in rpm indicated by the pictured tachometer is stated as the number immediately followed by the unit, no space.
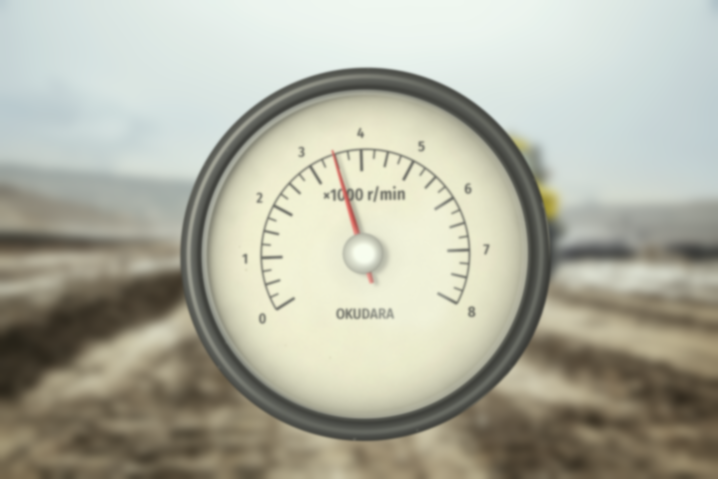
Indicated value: 3500rpm
